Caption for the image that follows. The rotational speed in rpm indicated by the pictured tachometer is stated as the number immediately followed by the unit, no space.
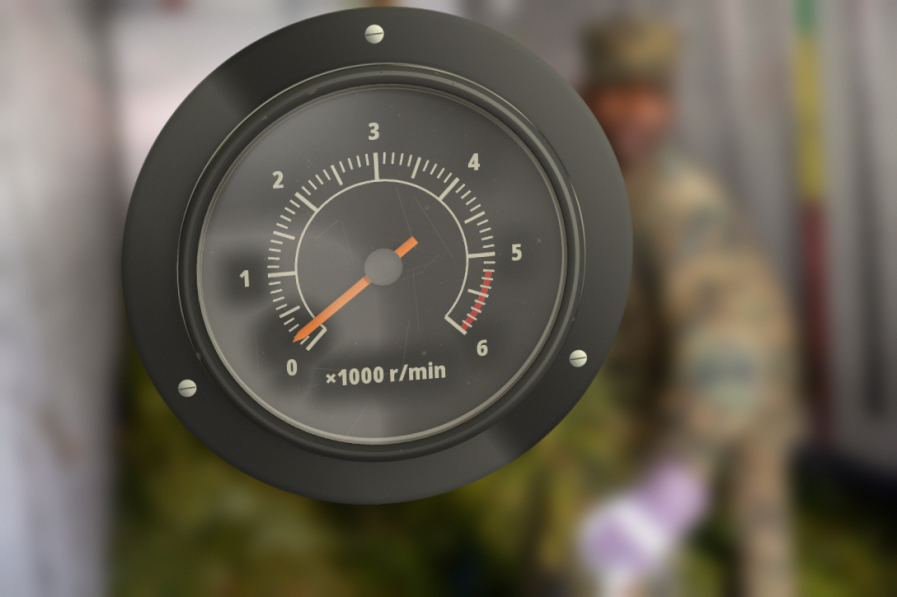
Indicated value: 200rpm
